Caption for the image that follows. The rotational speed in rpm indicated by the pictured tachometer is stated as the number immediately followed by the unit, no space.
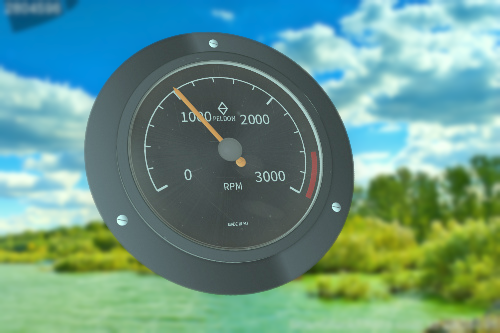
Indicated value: 1000rpm
